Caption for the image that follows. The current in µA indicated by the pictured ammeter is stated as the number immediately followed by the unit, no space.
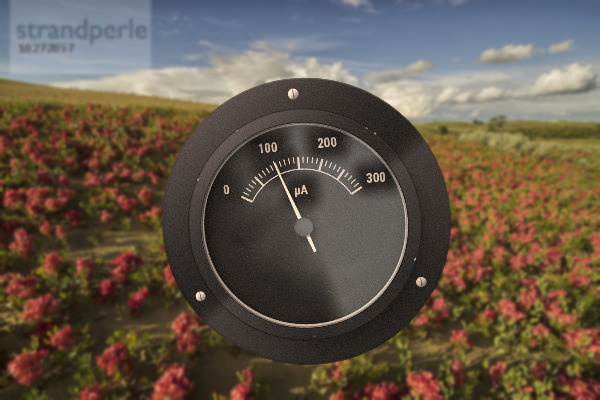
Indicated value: 100µA
